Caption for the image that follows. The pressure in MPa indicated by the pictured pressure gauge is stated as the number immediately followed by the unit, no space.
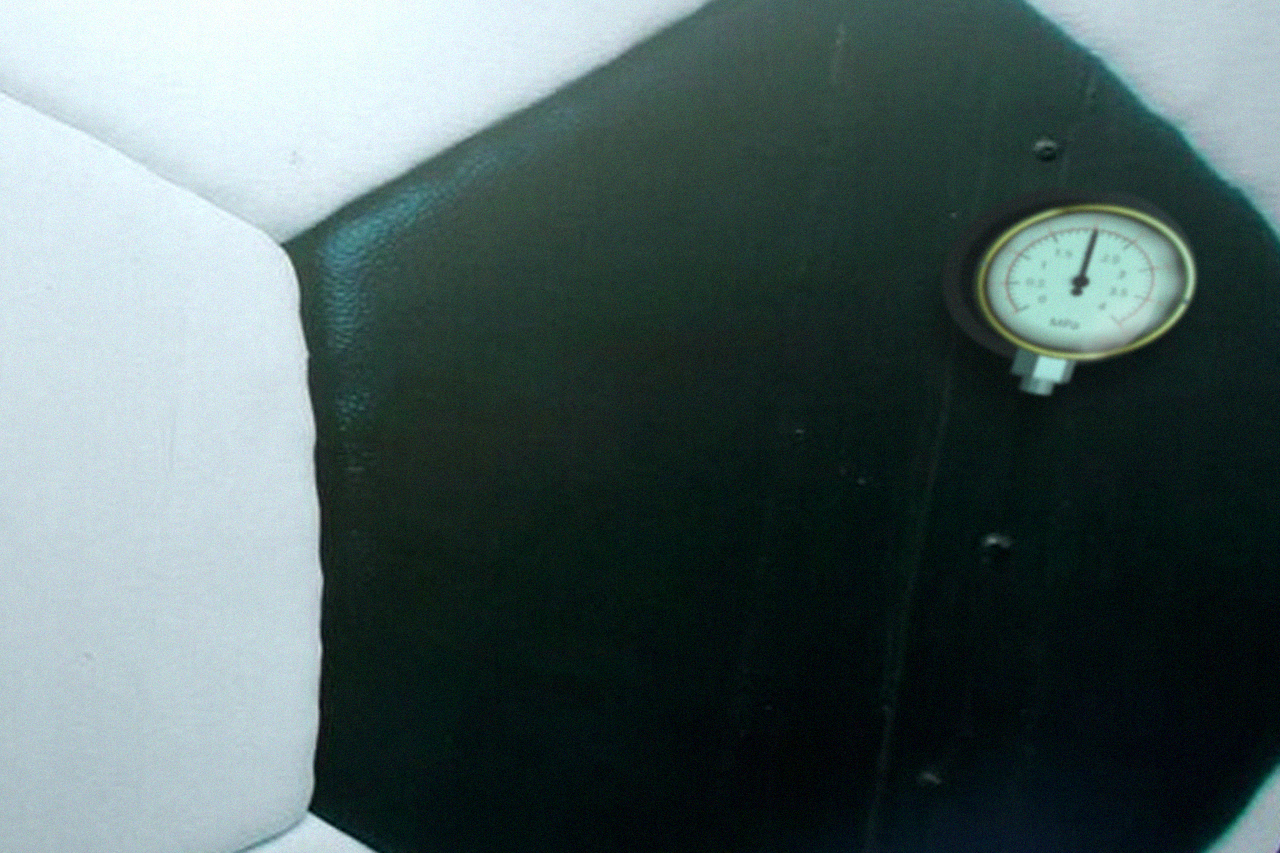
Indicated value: 2MPa
